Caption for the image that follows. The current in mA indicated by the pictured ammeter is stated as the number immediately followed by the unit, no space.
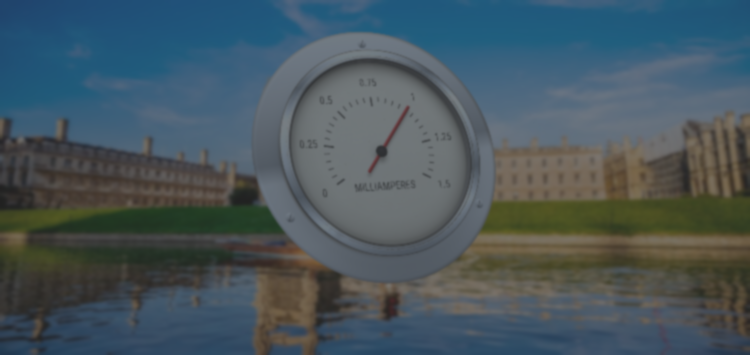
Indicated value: 1mA
